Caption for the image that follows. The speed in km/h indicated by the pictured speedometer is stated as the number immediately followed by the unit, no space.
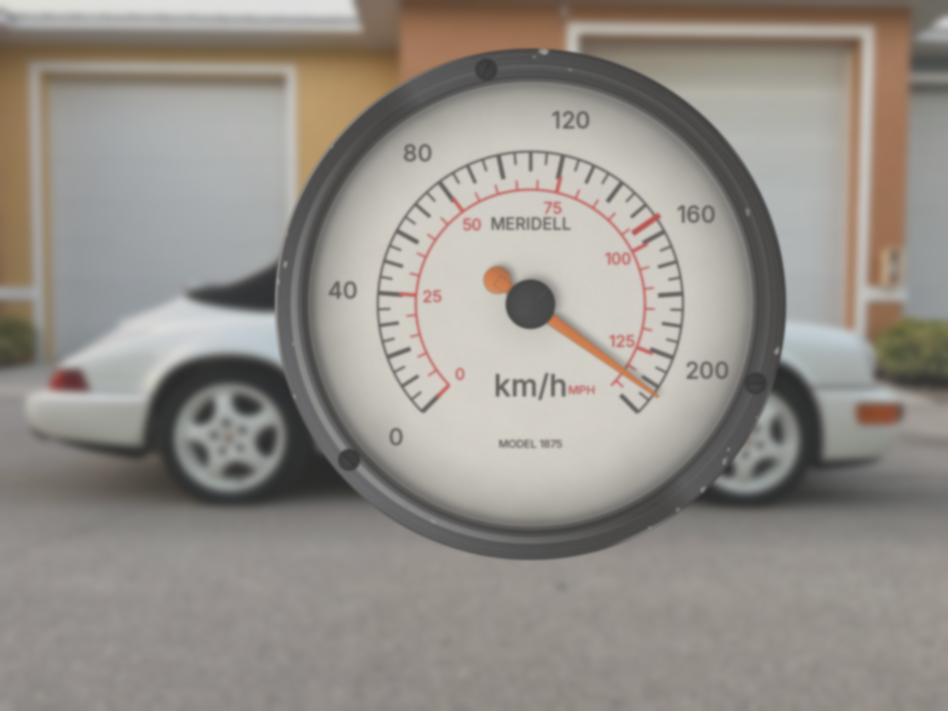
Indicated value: 212.5km/h
